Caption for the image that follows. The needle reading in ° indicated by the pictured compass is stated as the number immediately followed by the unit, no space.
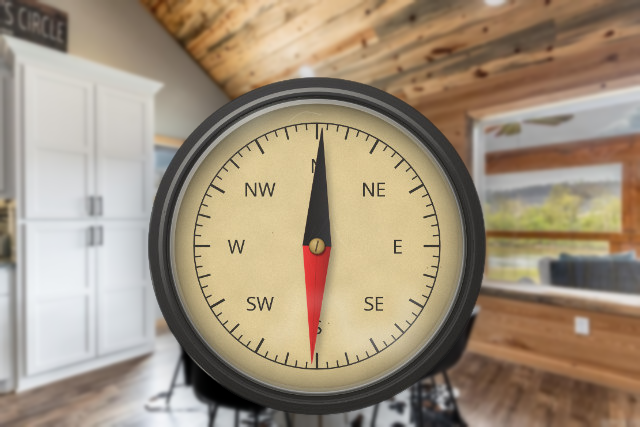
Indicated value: 182.5°
